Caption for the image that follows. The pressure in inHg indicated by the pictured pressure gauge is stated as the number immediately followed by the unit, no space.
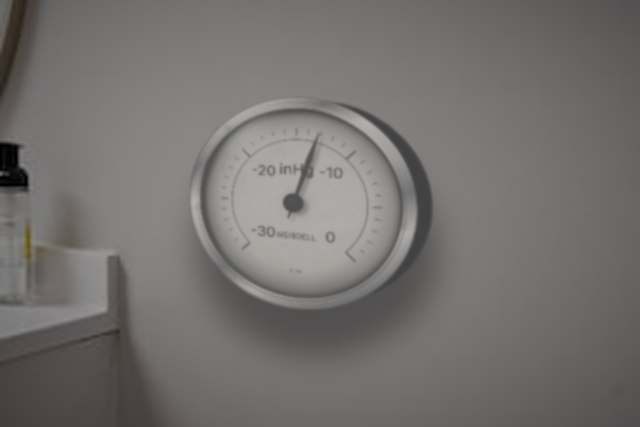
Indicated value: -13inHg
